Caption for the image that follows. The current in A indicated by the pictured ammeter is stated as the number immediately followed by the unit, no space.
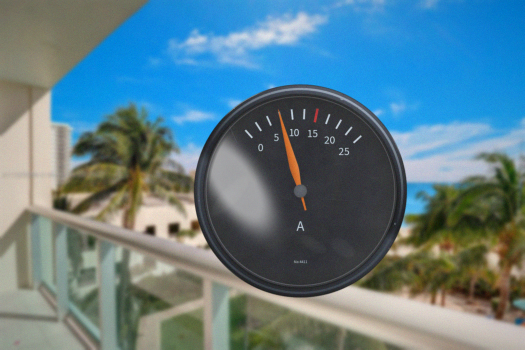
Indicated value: 7.5A
